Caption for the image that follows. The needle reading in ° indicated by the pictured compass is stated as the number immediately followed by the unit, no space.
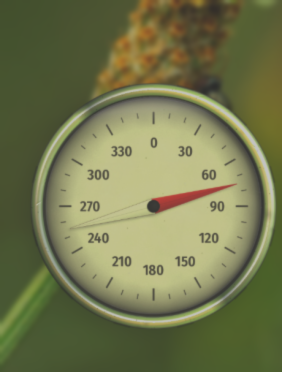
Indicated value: 75°
